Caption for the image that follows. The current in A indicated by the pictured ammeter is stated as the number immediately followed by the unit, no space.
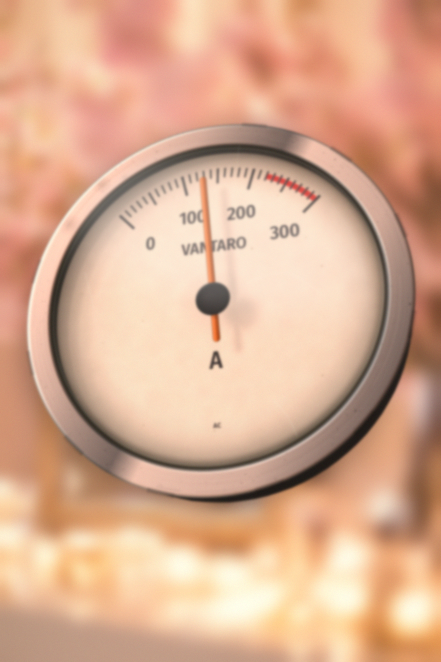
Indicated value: 130A
